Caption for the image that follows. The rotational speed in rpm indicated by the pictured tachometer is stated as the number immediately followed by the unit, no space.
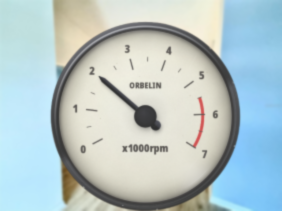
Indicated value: 2000rpm
